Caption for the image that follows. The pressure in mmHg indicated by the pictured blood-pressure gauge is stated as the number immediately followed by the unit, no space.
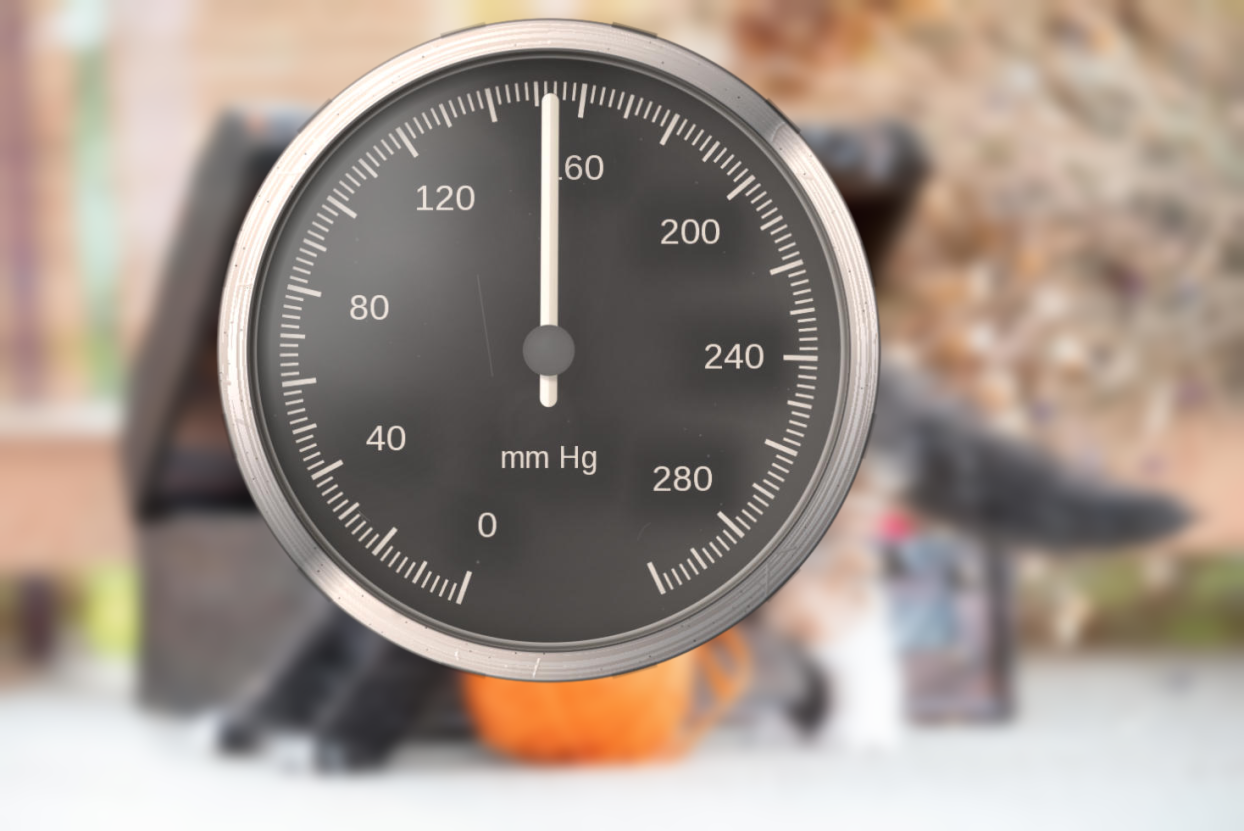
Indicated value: 153mmHg
